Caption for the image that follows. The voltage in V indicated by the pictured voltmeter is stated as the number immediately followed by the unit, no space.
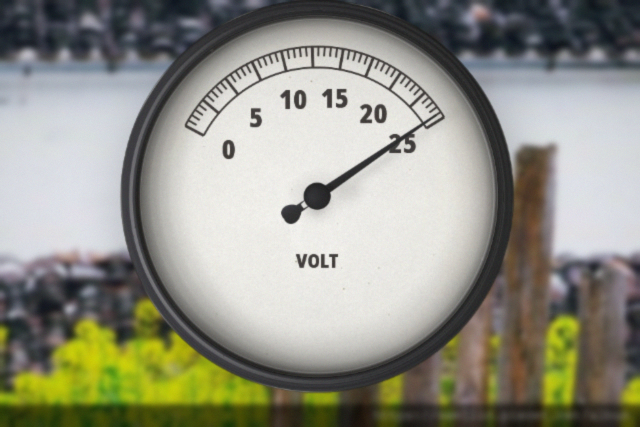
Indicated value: 24.5V
